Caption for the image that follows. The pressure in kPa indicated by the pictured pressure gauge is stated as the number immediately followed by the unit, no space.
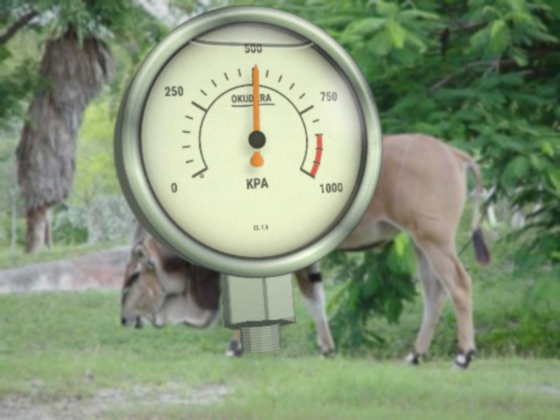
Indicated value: 500kPa
